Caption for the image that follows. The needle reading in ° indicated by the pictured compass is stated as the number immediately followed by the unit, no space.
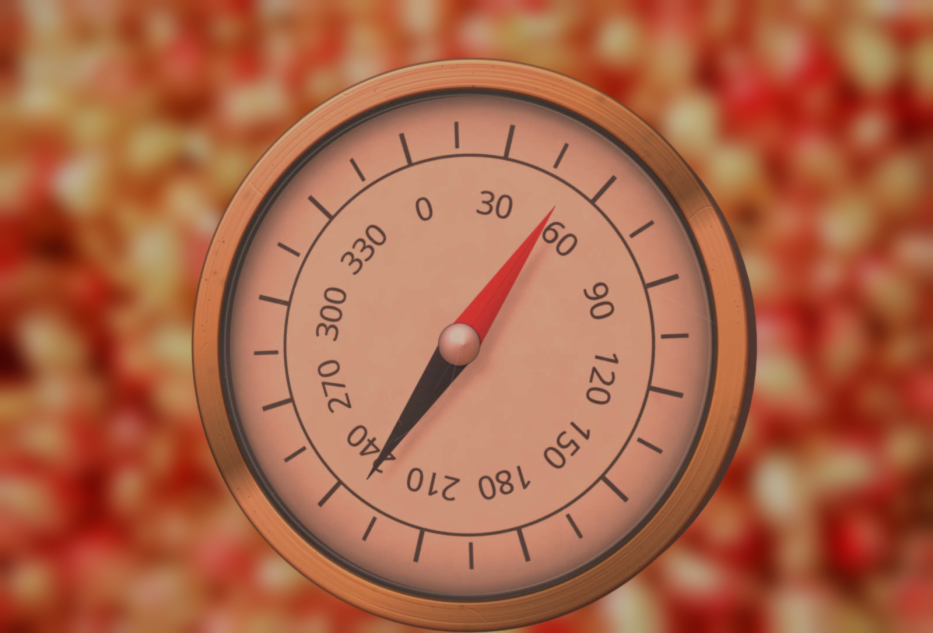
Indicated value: 52.5°
